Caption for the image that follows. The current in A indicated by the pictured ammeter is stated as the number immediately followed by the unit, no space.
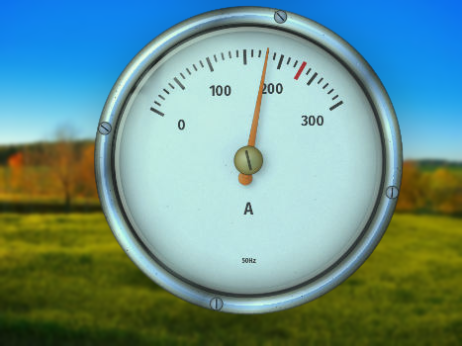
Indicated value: 180A
